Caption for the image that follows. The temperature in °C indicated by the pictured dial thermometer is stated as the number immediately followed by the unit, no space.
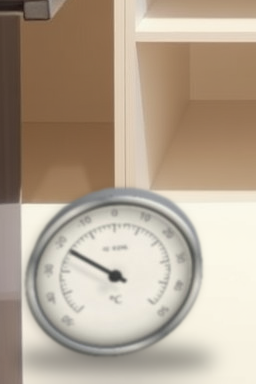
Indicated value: -20°C
